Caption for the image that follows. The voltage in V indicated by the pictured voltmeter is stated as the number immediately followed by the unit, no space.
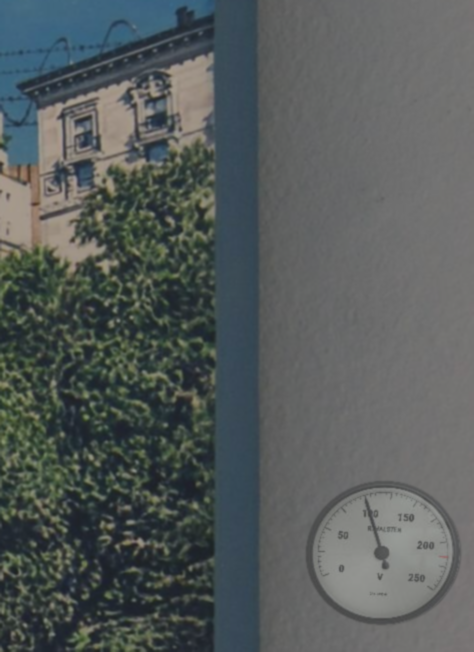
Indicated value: 100V
